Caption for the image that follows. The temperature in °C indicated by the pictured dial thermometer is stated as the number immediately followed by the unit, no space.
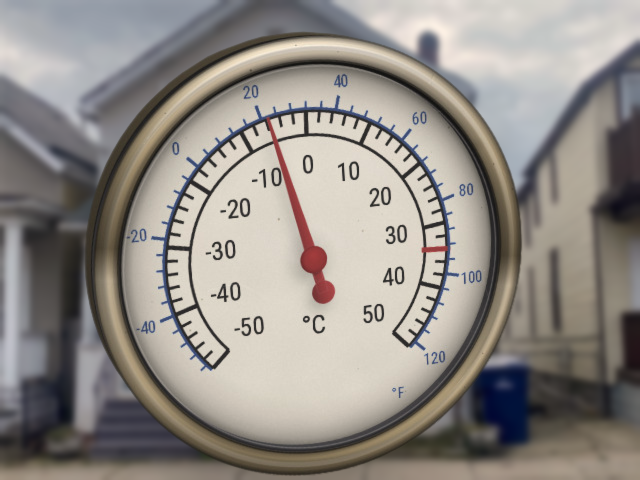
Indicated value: -6°C
